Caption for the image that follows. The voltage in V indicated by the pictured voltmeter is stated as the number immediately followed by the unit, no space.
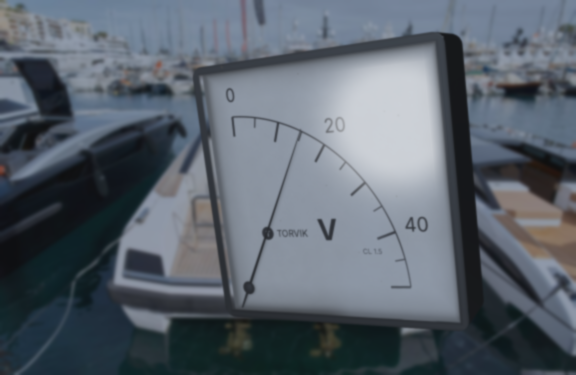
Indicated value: 15V
